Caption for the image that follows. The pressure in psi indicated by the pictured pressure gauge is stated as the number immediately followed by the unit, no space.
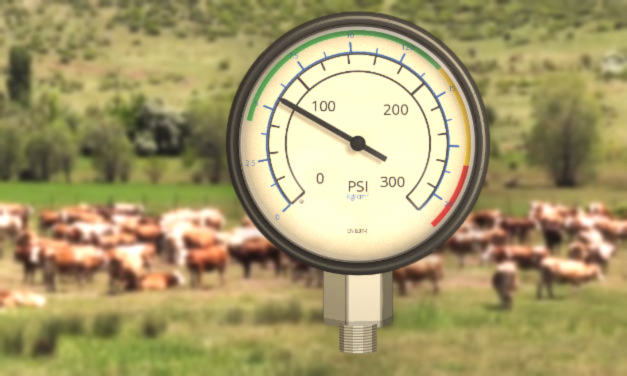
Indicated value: 80psi
